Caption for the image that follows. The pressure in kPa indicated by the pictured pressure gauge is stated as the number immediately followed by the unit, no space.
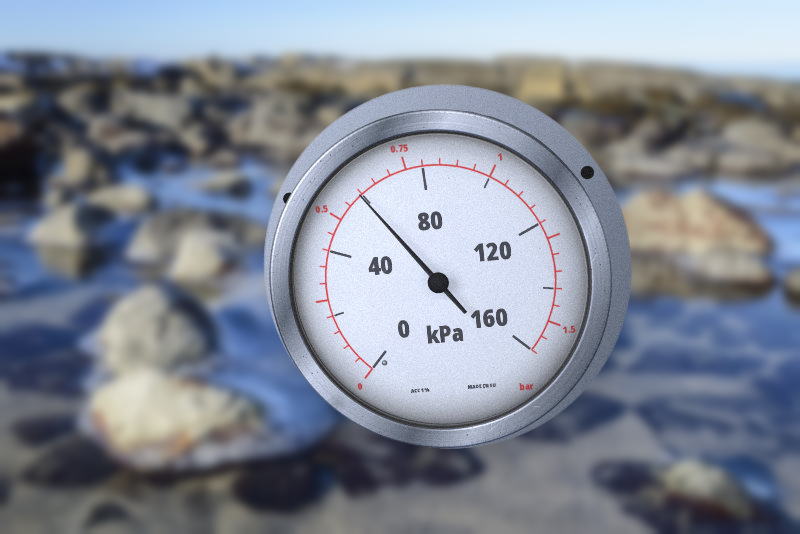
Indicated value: 60kPa
